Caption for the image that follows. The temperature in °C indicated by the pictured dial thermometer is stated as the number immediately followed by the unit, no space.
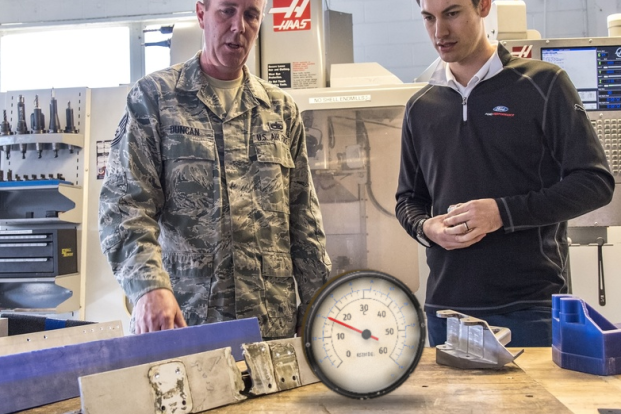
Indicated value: 16°C
